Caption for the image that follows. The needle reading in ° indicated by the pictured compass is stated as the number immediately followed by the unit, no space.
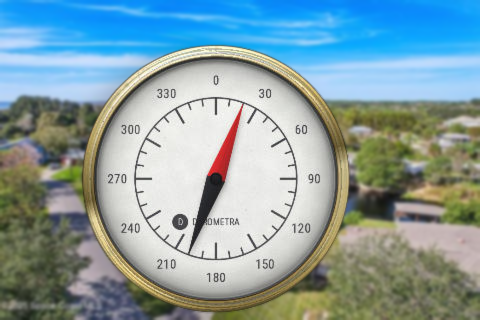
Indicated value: 20°
